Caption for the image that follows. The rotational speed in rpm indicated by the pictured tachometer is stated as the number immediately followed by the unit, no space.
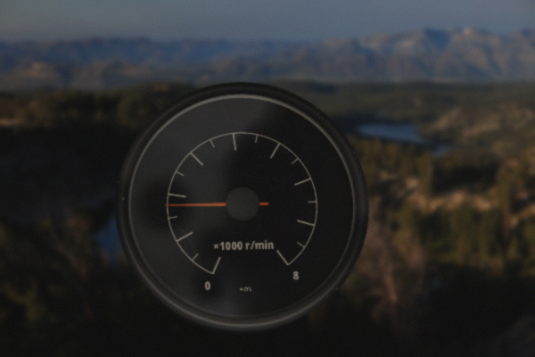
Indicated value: 1750rpm
